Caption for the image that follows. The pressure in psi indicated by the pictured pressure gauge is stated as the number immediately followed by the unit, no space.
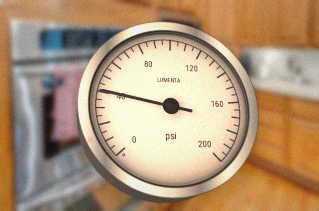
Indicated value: 40psi
